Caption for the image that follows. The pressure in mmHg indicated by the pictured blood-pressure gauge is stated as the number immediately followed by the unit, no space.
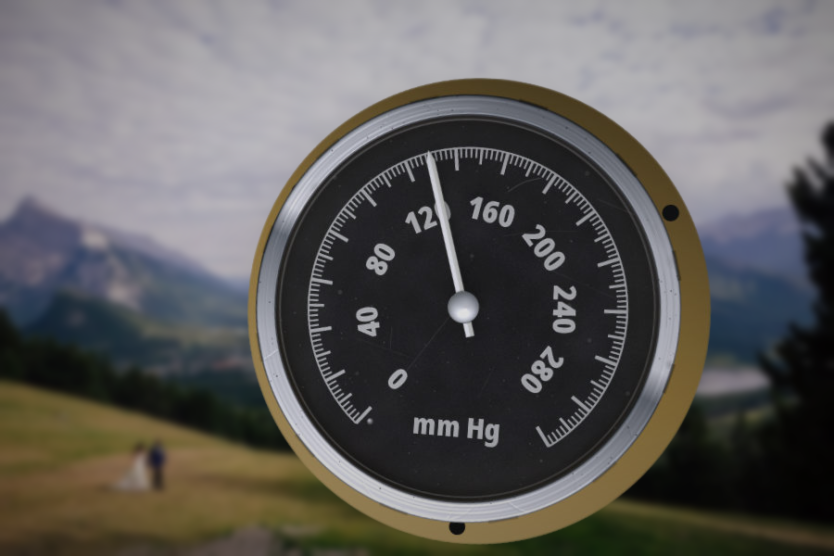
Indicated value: 130mmHg
